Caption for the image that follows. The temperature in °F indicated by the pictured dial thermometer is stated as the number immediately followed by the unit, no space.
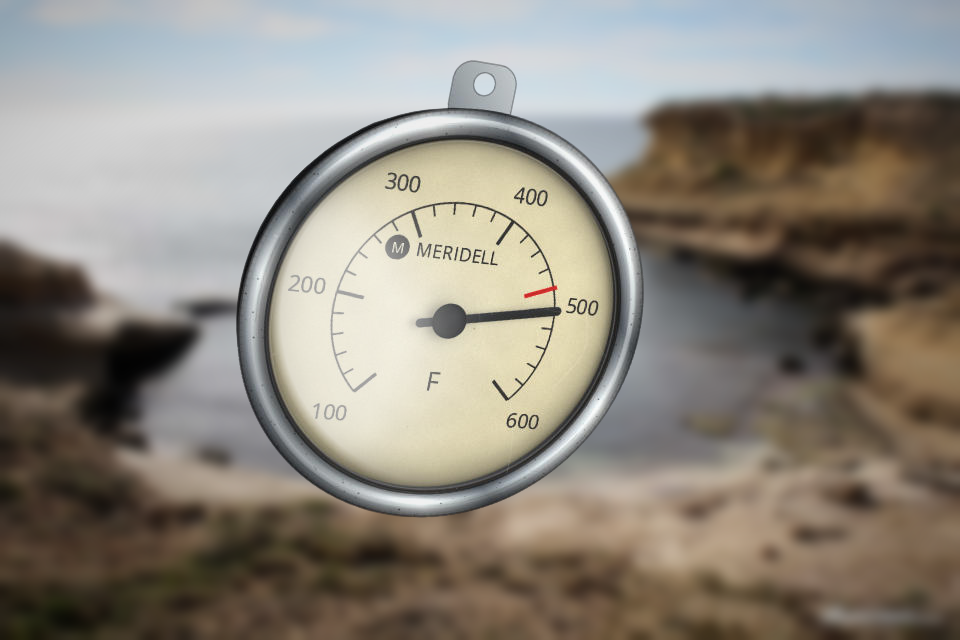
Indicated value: 500°F
